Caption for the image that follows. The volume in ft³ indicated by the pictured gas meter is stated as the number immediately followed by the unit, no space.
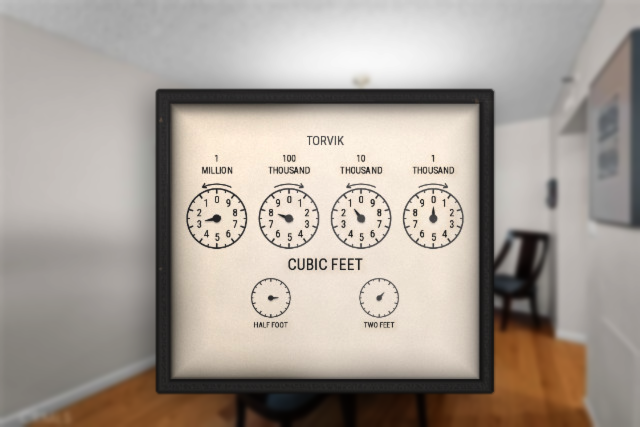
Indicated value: 281000ft³
